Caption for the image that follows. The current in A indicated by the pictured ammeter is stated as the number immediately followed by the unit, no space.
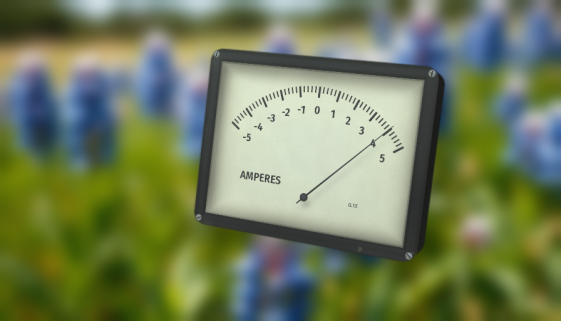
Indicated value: 4A
